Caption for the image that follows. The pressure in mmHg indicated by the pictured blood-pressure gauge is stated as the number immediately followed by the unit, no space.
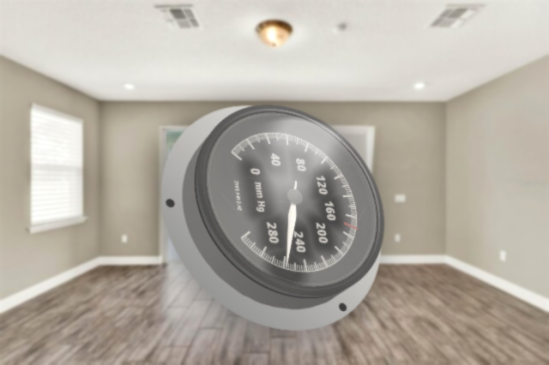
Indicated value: 260mmHg
